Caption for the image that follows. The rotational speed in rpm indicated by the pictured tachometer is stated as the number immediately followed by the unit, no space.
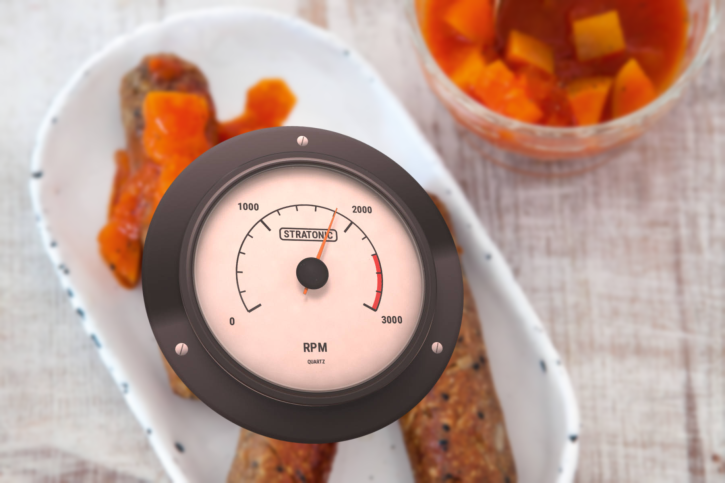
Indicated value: 1800rpm
